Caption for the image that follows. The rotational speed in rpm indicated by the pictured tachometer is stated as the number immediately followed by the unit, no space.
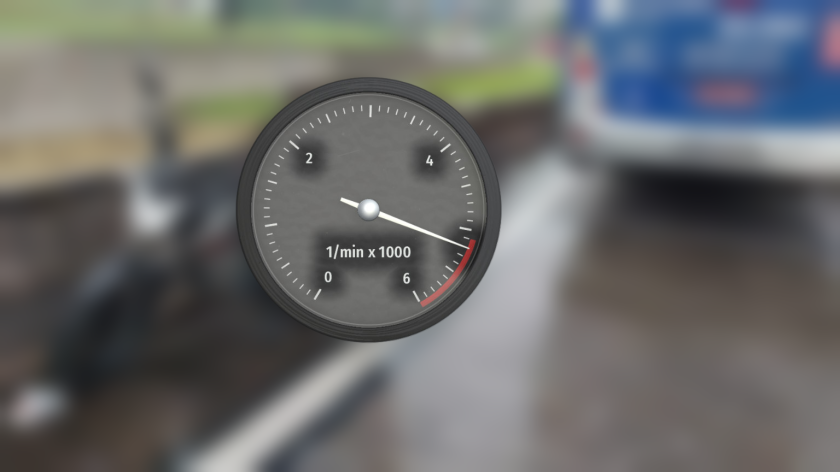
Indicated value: 5200rpm
